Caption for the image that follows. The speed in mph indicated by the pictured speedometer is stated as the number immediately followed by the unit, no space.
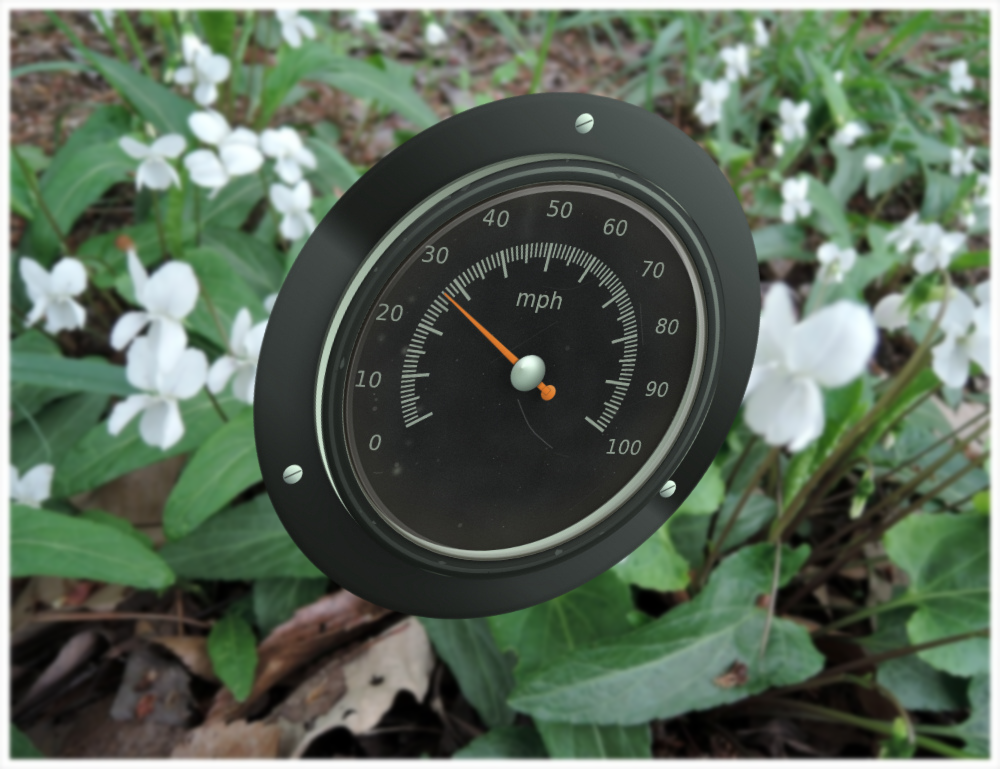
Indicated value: 27mph
